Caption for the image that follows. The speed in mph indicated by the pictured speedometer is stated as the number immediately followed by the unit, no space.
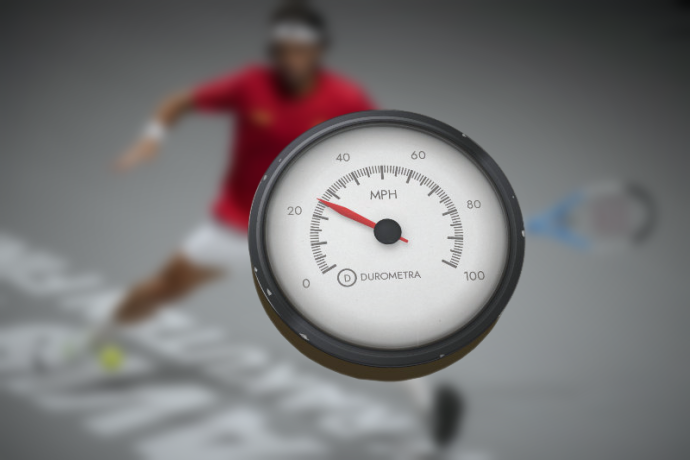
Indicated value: 25mph
